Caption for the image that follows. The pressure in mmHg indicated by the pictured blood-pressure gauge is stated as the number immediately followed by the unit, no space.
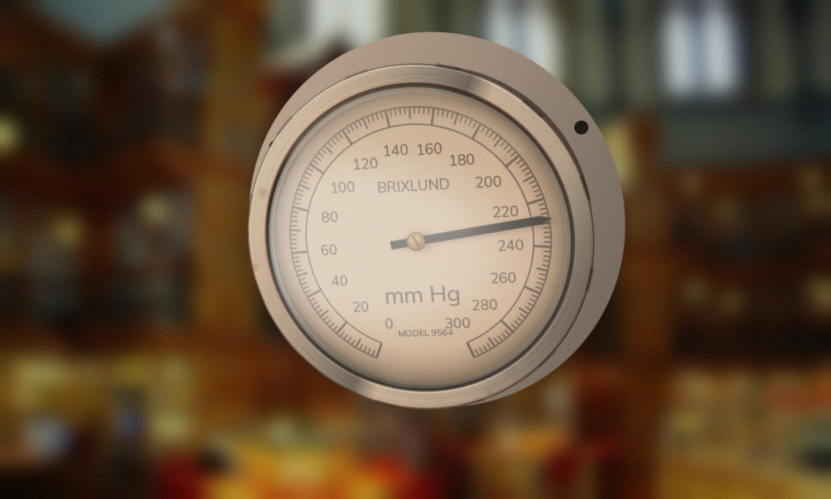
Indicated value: 228mmHg
